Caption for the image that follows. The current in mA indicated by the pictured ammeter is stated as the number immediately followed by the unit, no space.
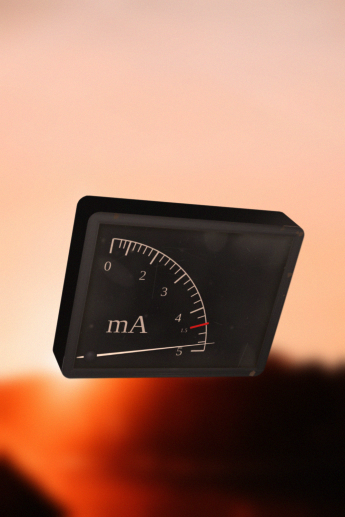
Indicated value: 4.8mA
